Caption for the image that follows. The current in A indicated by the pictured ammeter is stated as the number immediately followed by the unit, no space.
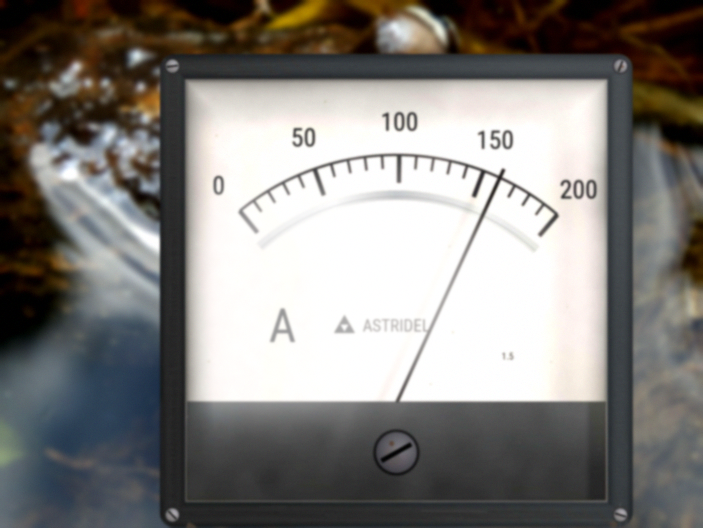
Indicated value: 160A
